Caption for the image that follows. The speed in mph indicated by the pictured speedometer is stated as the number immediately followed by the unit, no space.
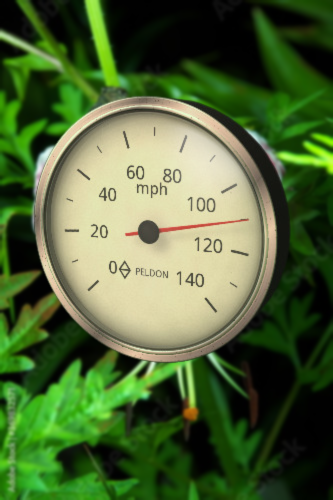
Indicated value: 110mph
